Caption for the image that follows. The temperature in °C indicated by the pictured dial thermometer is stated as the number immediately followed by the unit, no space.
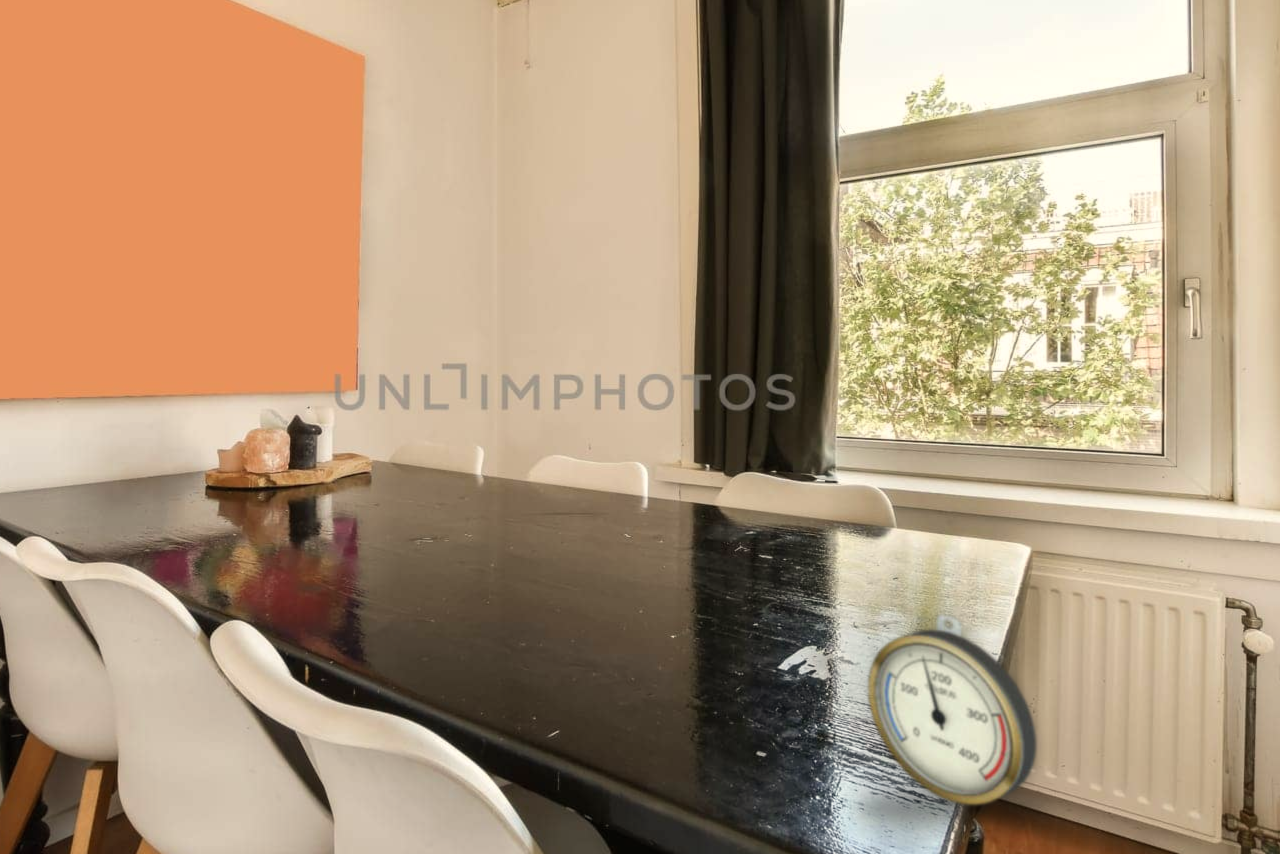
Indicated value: 175°C
